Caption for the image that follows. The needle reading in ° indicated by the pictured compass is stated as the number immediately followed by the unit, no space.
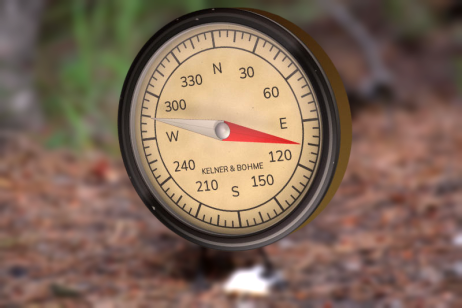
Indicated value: 105°
